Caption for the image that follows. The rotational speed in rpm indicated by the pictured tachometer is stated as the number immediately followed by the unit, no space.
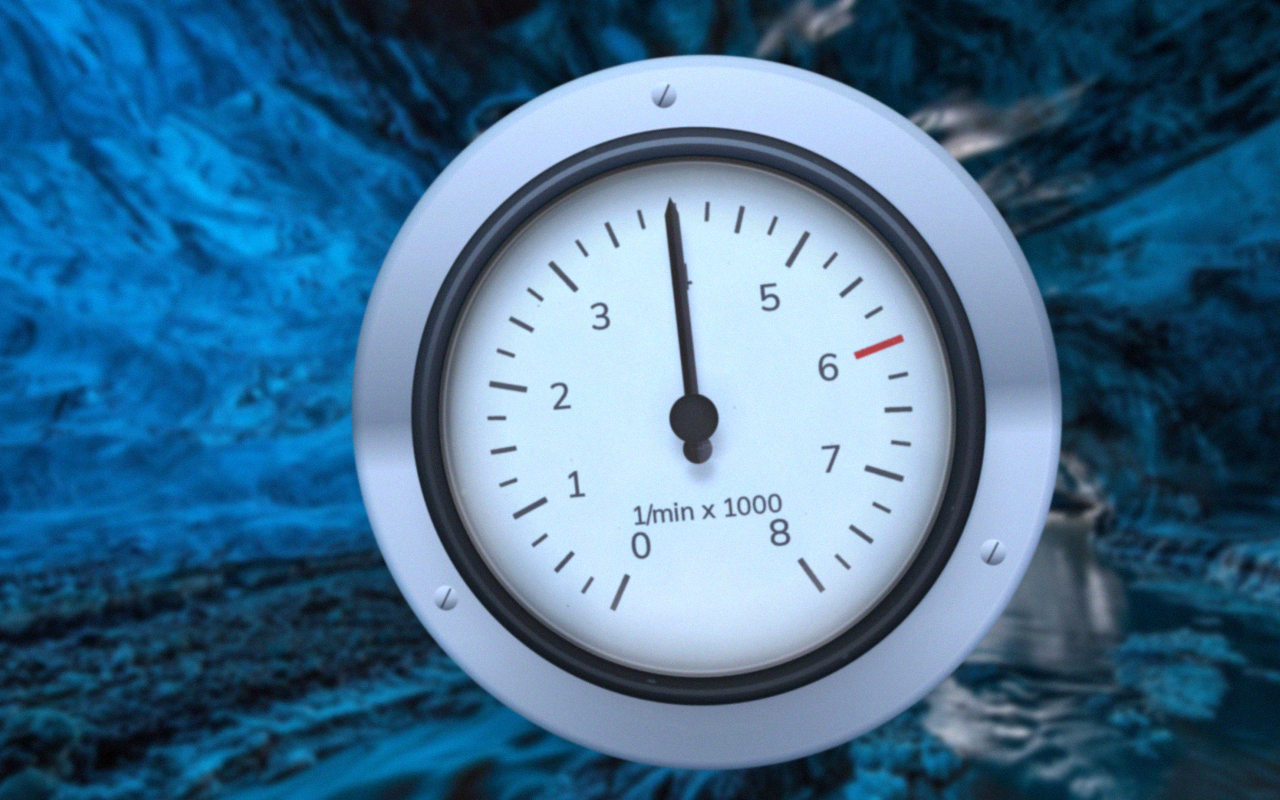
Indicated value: 4000rpm
